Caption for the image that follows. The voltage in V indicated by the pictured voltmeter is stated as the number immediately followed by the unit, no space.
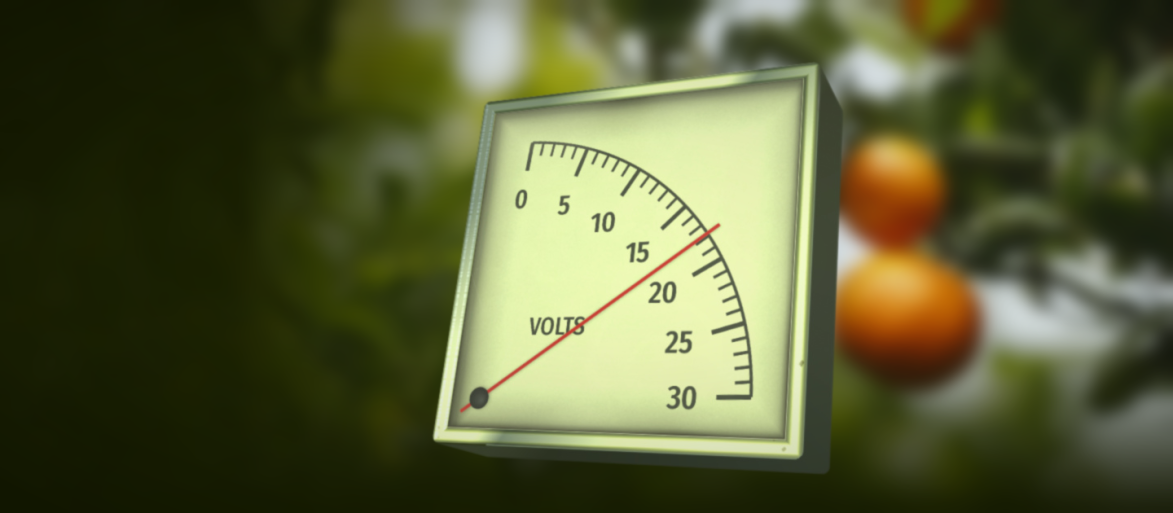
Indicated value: 18V
